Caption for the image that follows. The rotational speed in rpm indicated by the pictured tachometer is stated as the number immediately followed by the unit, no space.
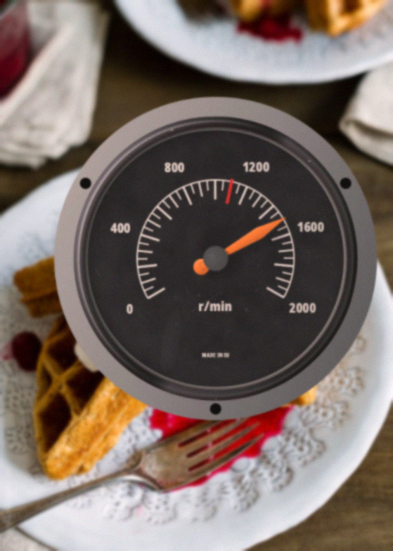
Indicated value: 1500rpm
